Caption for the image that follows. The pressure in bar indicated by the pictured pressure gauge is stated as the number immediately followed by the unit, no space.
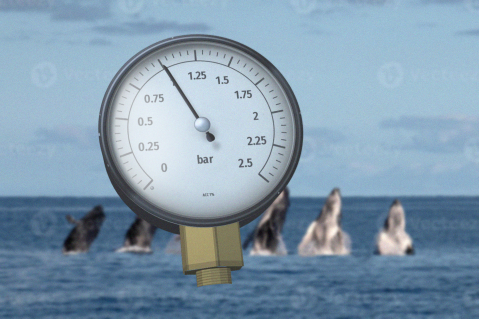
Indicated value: 1bar
